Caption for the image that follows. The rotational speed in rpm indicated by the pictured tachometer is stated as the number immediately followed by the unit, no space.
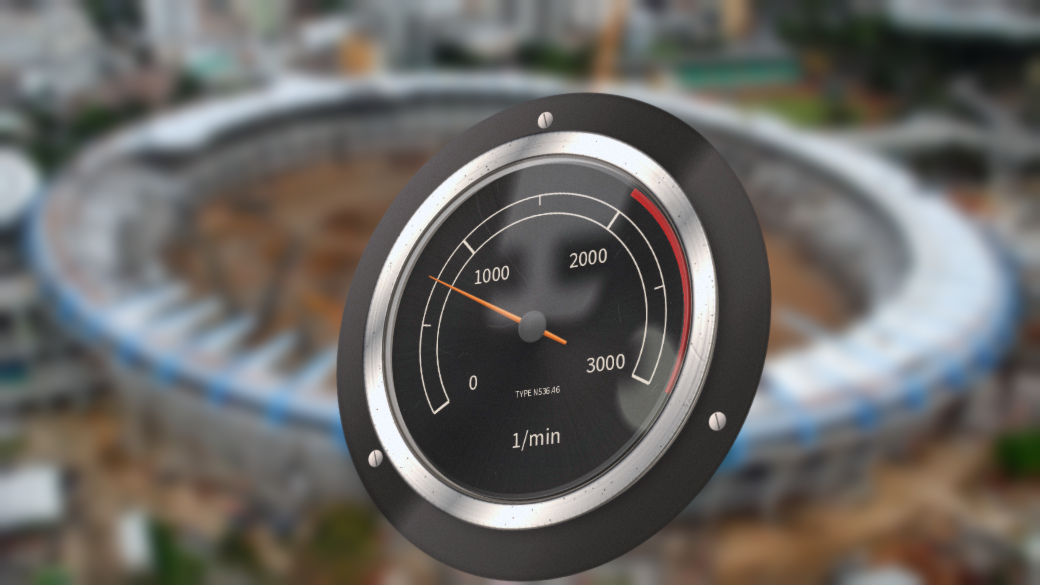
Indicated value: 750rpm
